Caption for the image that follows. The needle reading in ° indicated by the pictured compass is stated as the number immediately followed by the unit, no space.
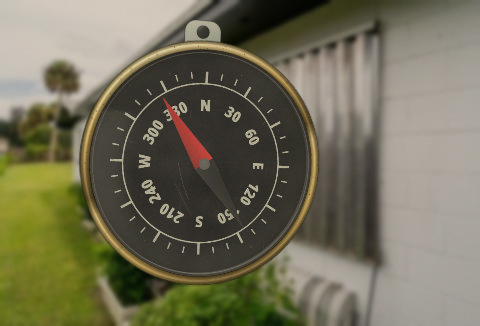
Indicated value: 325°
